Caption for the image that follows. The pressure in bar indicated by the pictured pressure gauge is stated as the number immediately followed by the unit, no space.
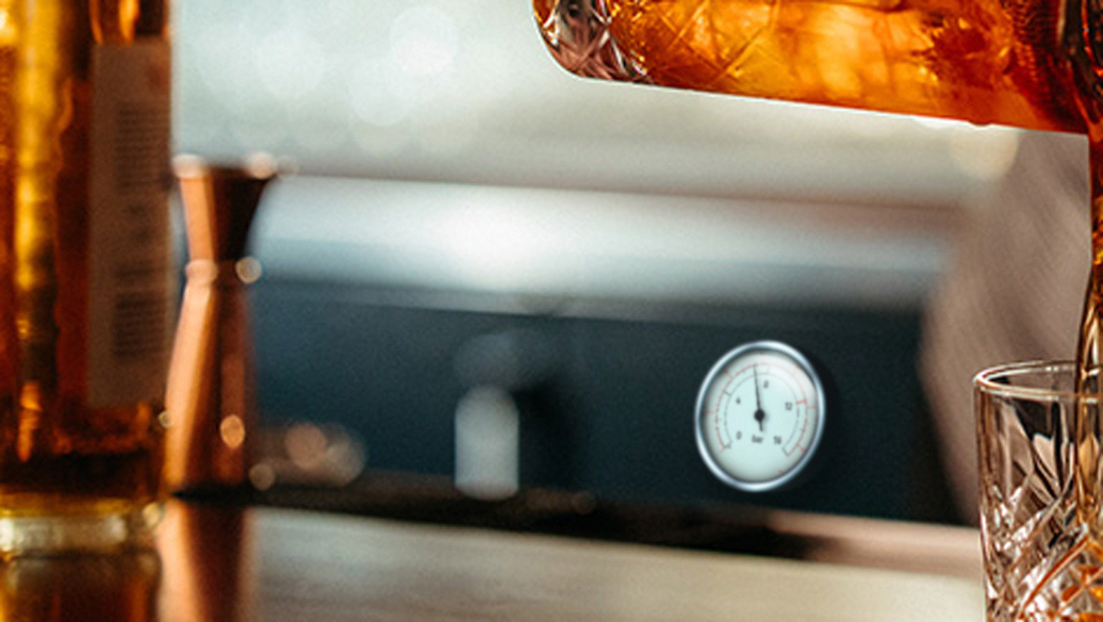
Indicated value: 7bar
